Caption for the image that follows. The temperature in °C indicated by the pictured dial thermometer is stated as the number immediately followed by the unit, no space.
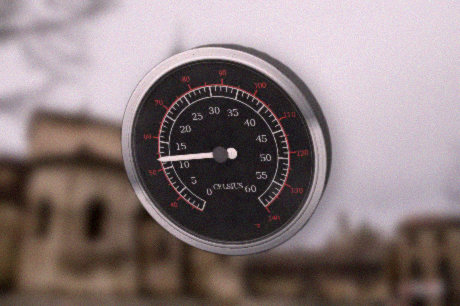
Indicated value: 12°C
